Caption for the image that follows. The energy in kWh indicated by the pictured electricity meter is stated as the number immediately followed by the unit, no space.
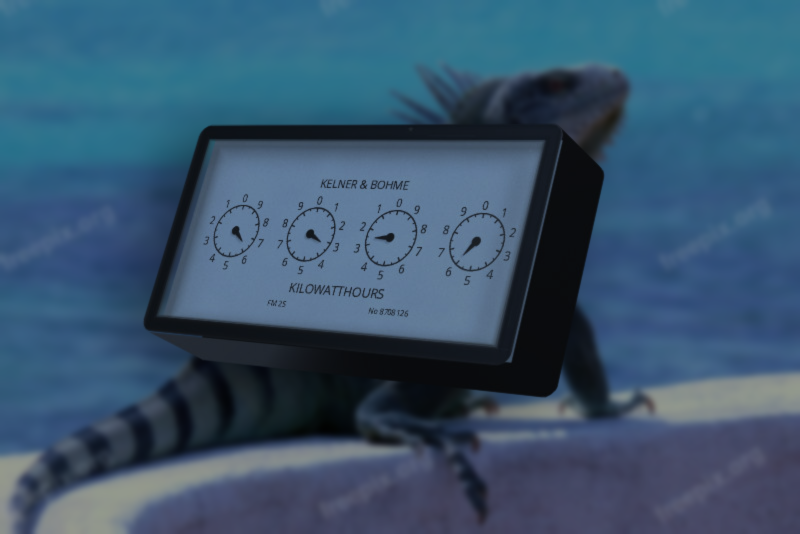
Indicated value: 6326kWh
